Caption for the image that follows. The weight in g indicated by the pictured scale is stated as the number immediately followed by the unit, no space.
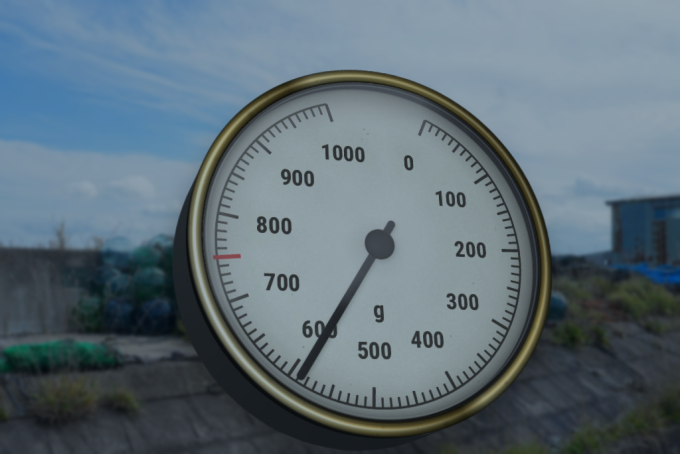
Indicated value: 590g
